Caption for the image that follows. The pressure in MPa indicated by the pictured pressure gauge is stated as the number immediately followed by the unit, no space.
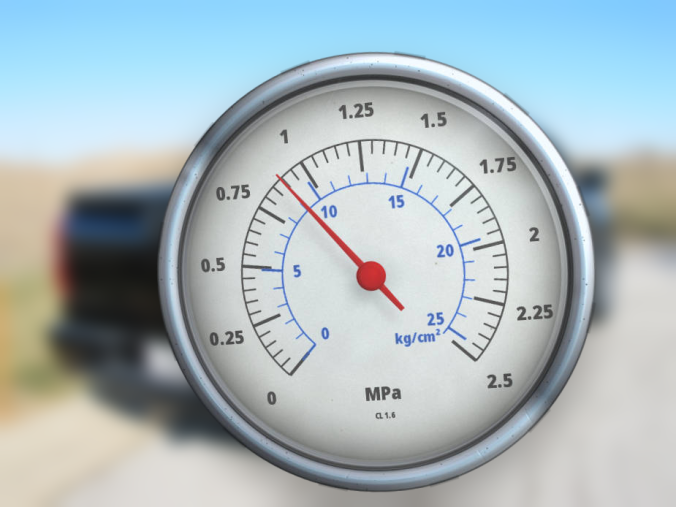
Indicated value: 0.9MPa
